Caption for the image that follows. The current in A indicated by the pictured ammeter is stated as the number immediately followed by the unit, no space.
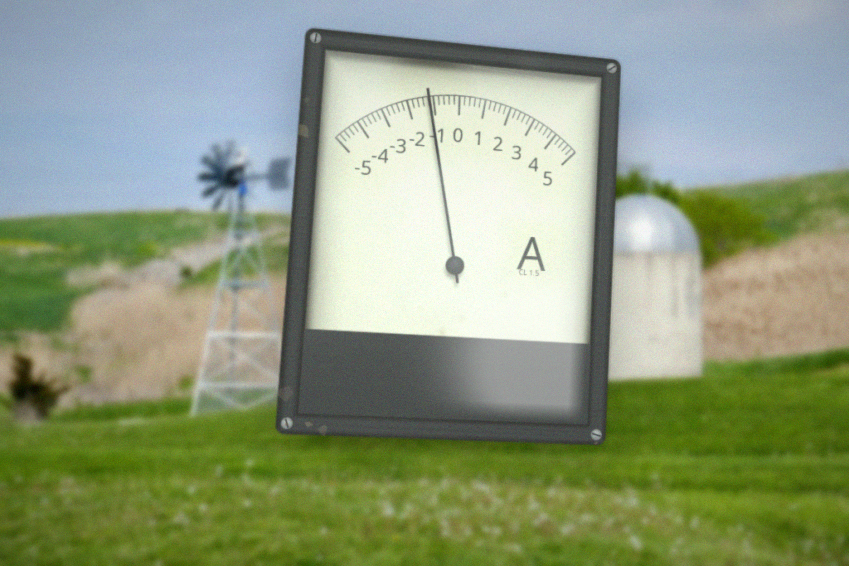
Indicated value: -1.2A
